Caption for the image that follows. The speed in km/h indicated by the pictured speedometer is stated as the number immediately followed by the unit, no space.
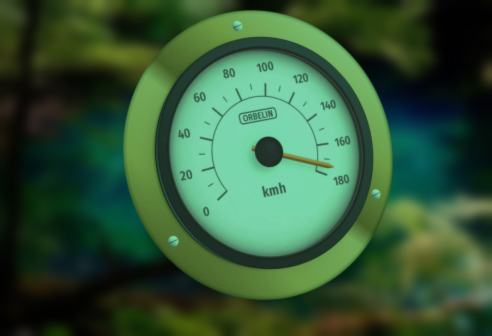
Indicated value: 175km/h
